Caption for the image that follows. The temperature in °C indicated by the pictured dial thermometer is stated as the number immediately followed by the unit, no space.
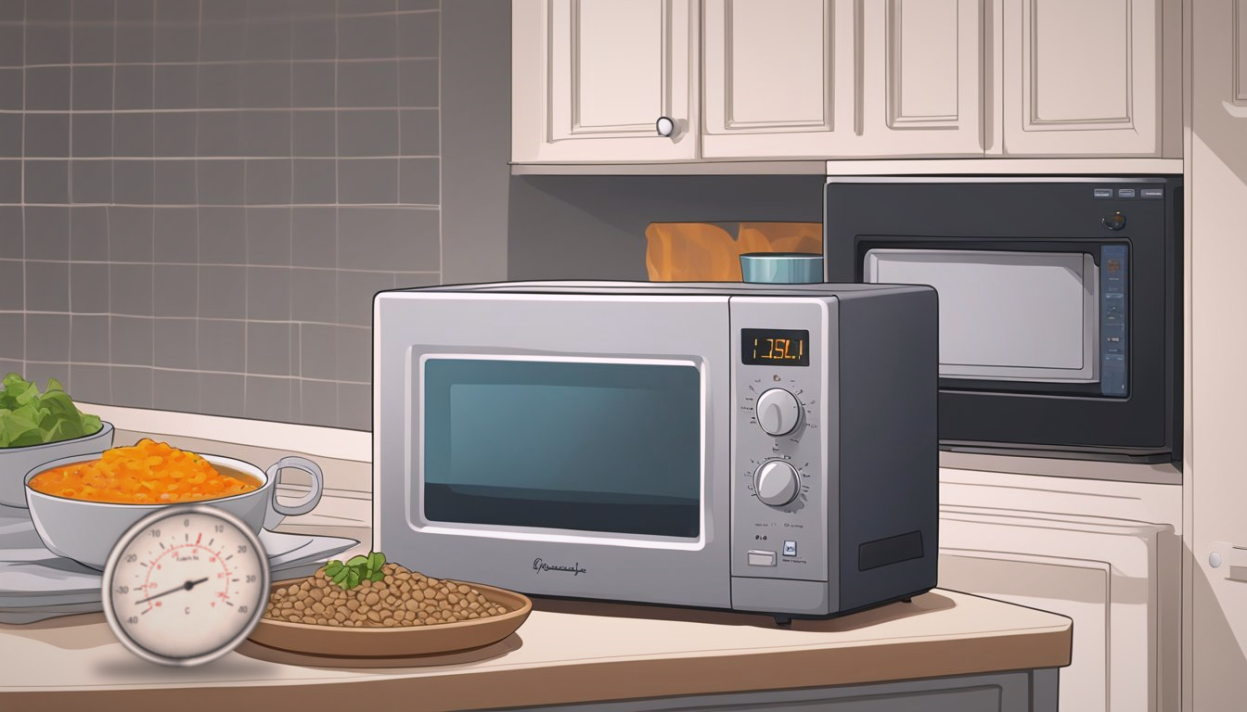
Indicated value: -35°C
